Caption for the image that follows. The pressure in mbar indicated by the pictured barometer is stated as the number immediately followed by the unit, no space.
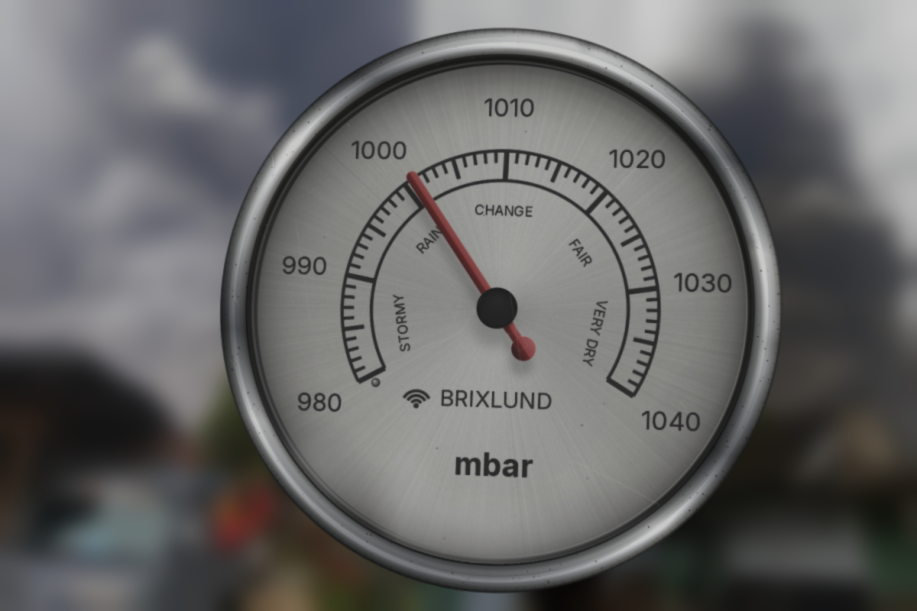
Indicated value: 1001mbar
